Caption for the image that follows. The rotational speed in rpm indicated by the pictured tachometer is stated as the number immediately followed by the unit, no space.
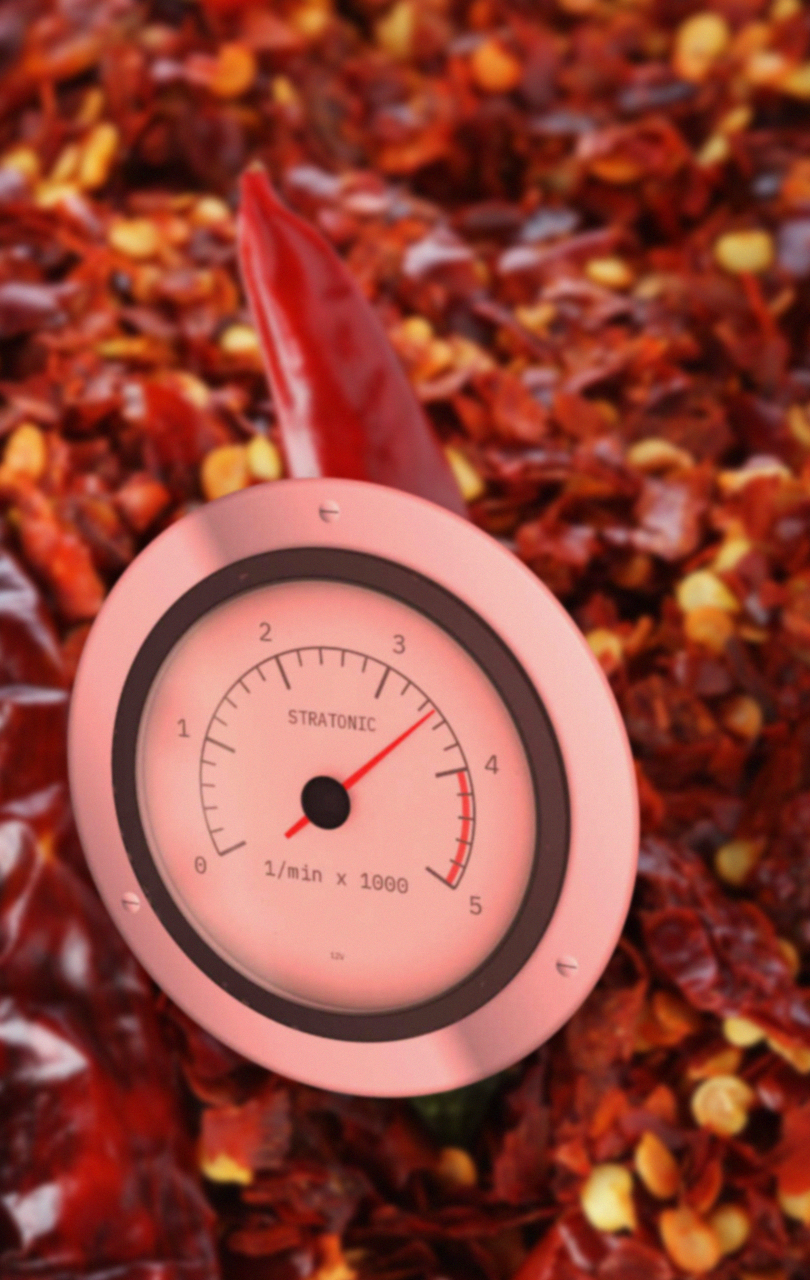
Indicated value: 3500rpm
